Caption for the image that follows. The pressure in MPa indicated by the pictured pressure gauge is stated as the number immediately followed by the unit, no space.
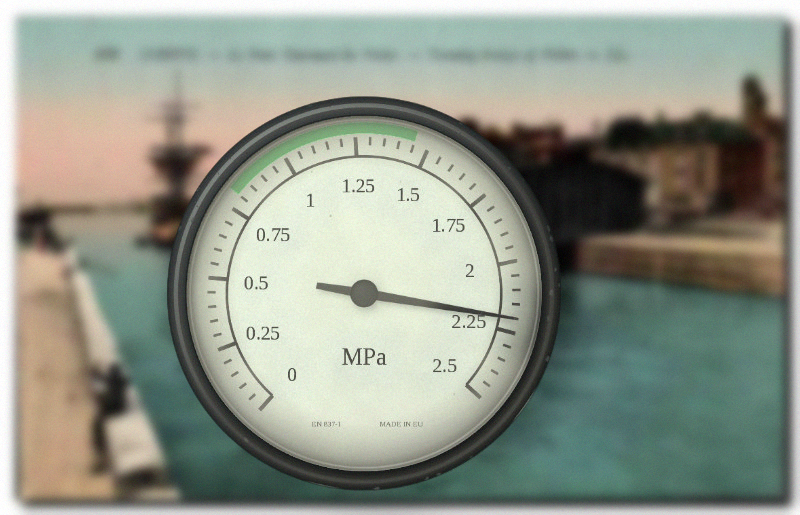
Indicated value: 2.2MPa
